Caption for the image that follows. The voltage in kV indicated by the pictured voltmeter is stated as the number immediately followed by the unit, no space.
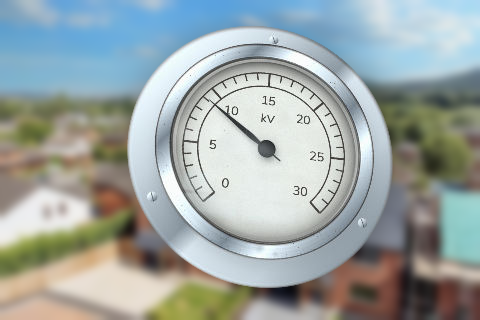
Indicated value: 9kV
